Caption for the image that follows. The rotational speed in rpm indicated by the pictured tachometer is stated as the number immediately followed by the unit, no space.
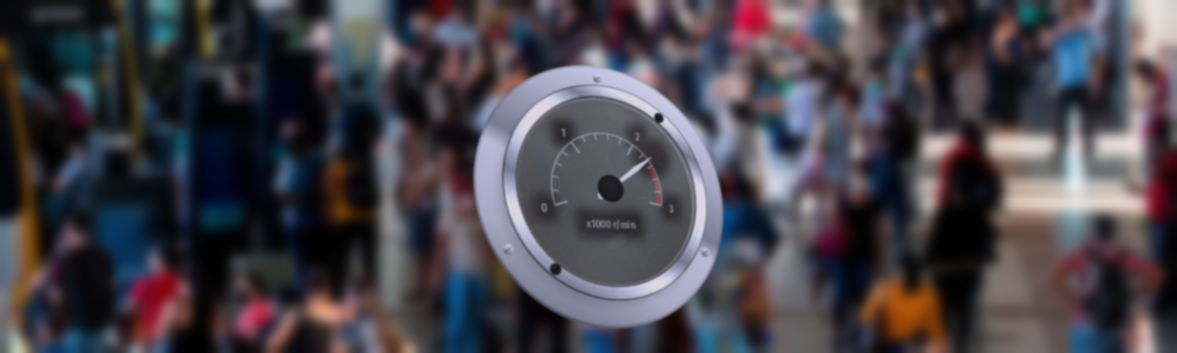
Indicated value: 2300rpm
